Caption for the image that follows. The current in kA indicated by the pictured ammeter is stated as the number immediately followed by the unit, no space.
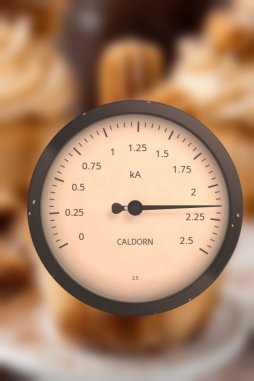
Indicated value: 2.15kA
